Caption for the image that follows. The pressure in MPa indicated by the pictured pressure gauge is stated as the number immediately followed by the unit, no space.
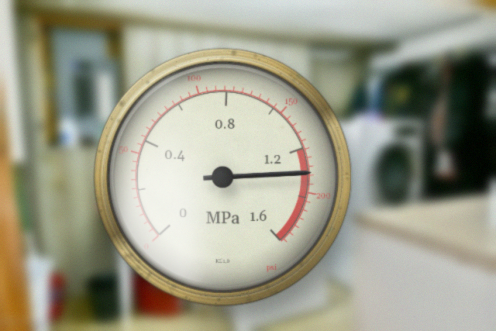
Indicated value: 1.3MPa
